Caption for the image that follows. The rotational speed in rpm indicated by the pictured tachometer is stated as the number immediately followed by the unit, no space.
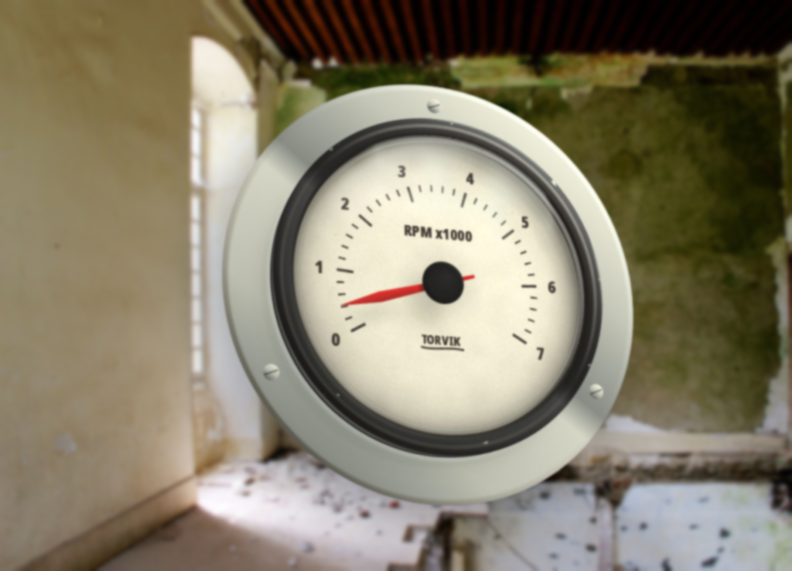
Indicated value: 400rpm
